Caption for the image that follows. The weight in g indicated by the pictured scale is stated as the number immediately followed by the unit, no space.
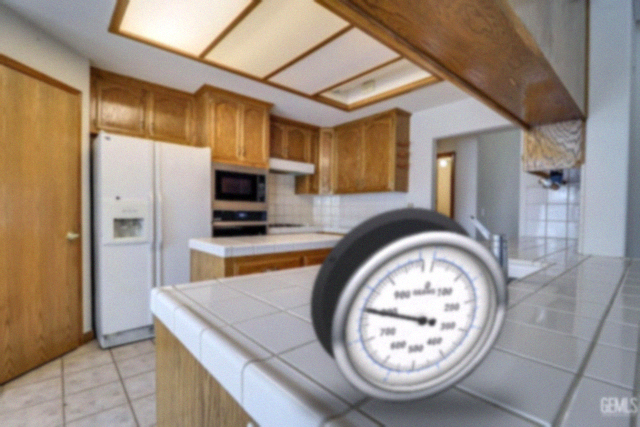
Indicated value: 800g
